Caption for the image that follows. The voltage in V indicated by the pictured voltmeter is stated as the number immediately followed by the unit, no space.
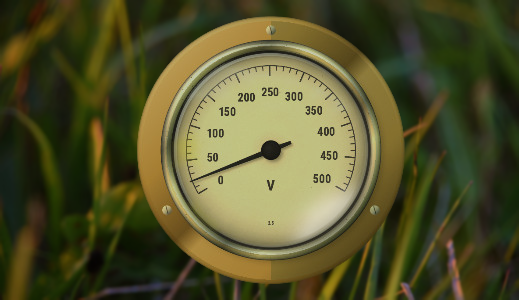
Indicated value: 20V
